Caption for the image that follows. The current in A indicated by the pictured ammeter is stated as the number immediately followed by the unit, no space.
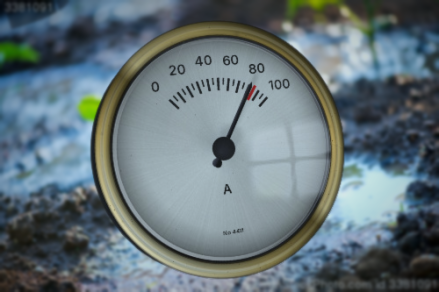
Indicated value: 80A
